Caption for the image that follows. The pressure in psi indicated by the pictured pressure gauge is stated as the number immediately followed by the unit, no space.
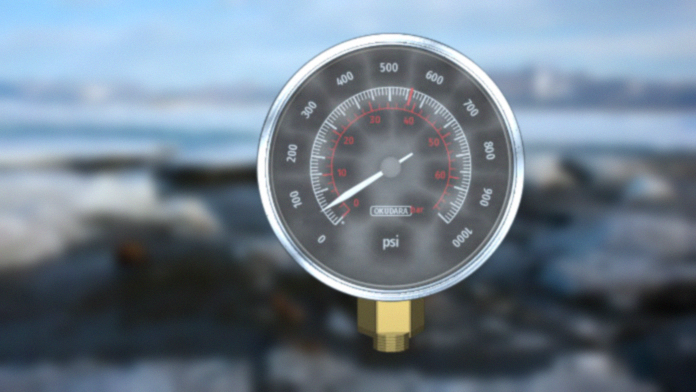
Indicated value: 50psi
